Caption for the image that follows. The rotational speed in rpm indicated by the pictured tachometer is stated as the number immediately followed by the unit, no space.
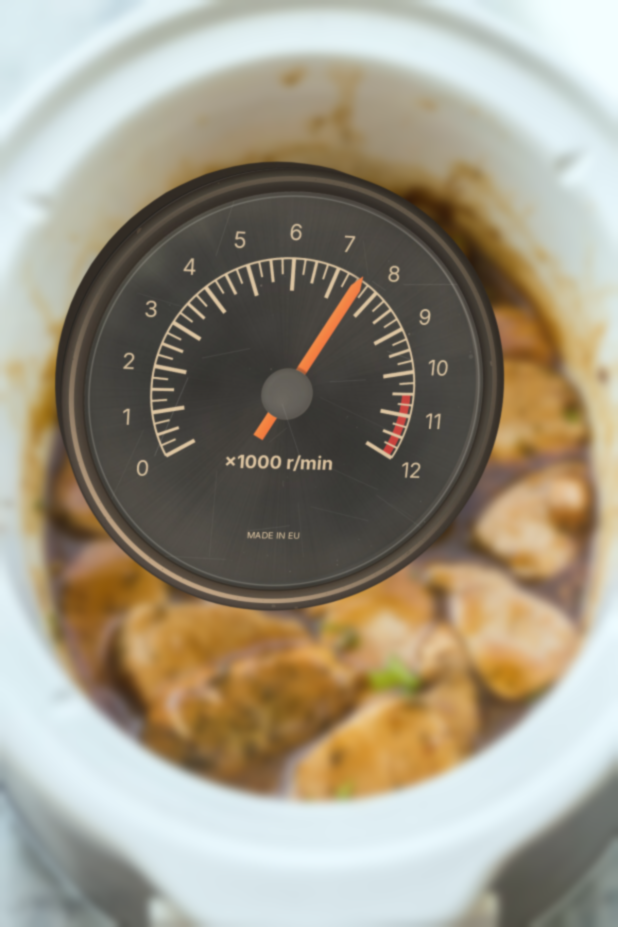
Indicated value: 7500rpm
